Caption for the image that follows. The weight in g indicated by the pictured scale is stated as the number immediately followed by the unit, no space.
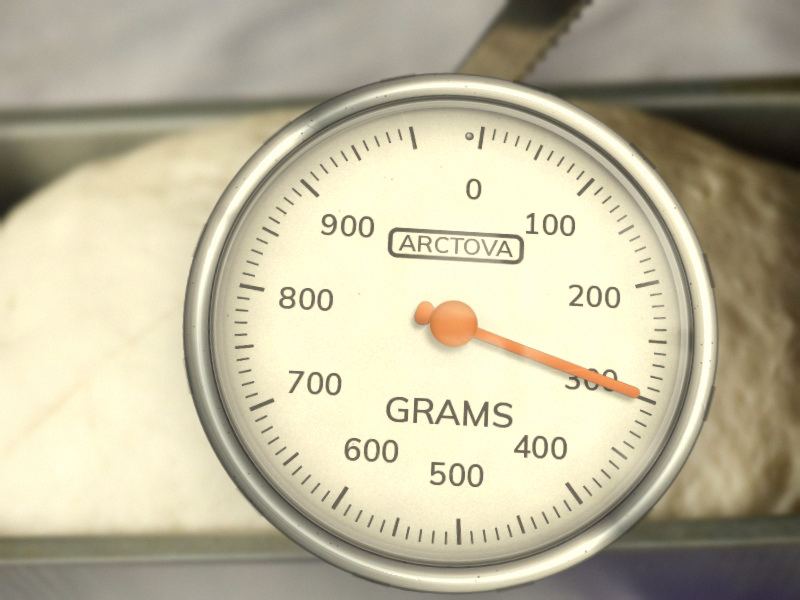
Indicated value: 300g
